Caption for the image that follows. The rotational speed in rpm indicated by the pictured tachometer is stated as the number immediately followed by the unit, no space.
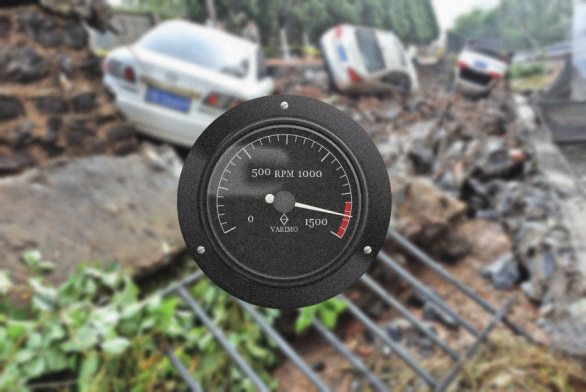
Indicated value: 1375rpm
